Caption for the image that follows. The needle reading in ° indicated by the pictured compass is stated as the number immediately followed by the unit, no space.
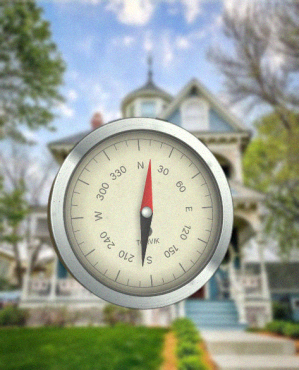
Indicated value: 10°
